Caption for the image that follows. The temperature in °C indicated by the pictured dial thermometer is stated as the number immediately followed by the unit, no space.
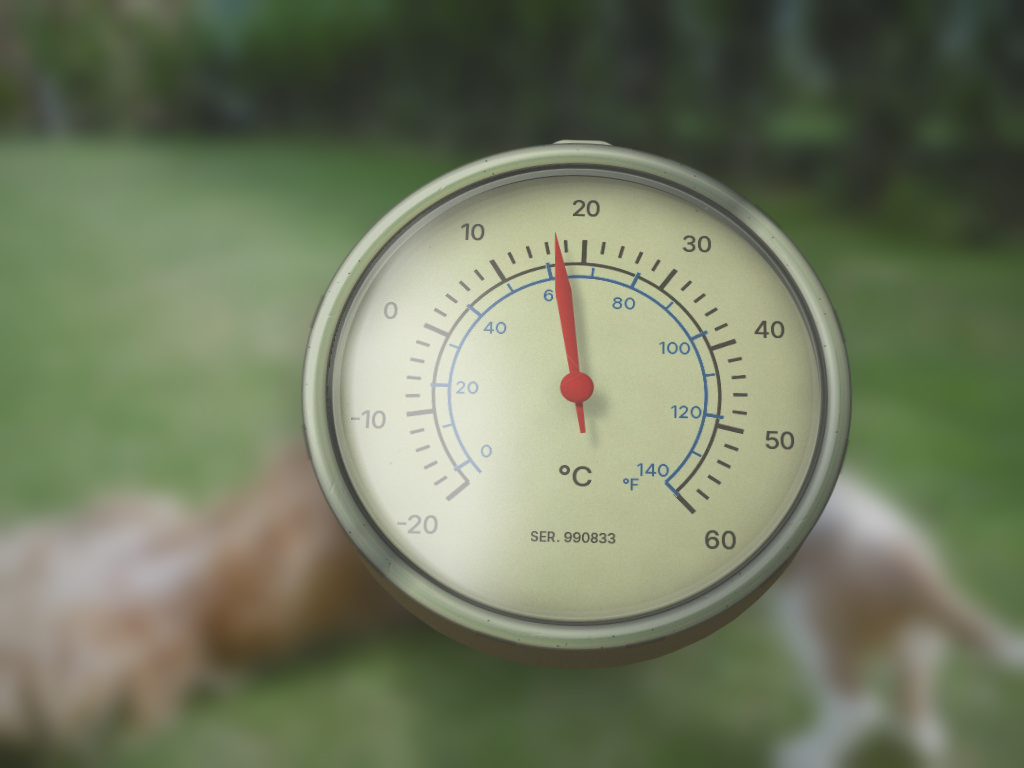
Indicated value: 17°C
